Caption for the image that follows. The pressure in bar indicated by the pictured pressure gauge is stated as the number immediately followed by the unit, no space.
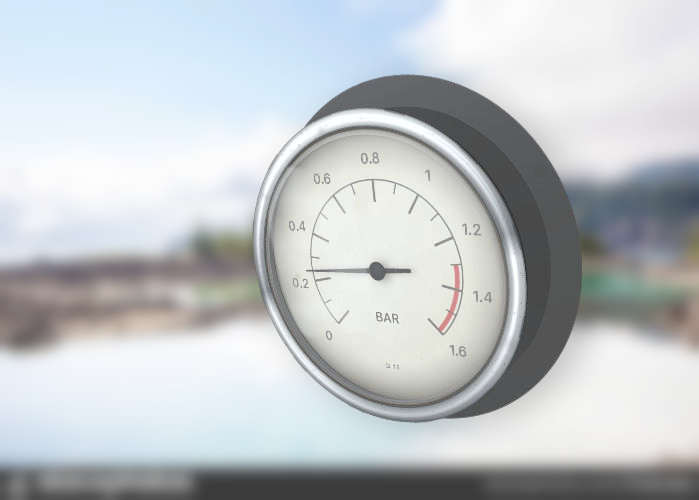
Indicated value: 0.25bar
